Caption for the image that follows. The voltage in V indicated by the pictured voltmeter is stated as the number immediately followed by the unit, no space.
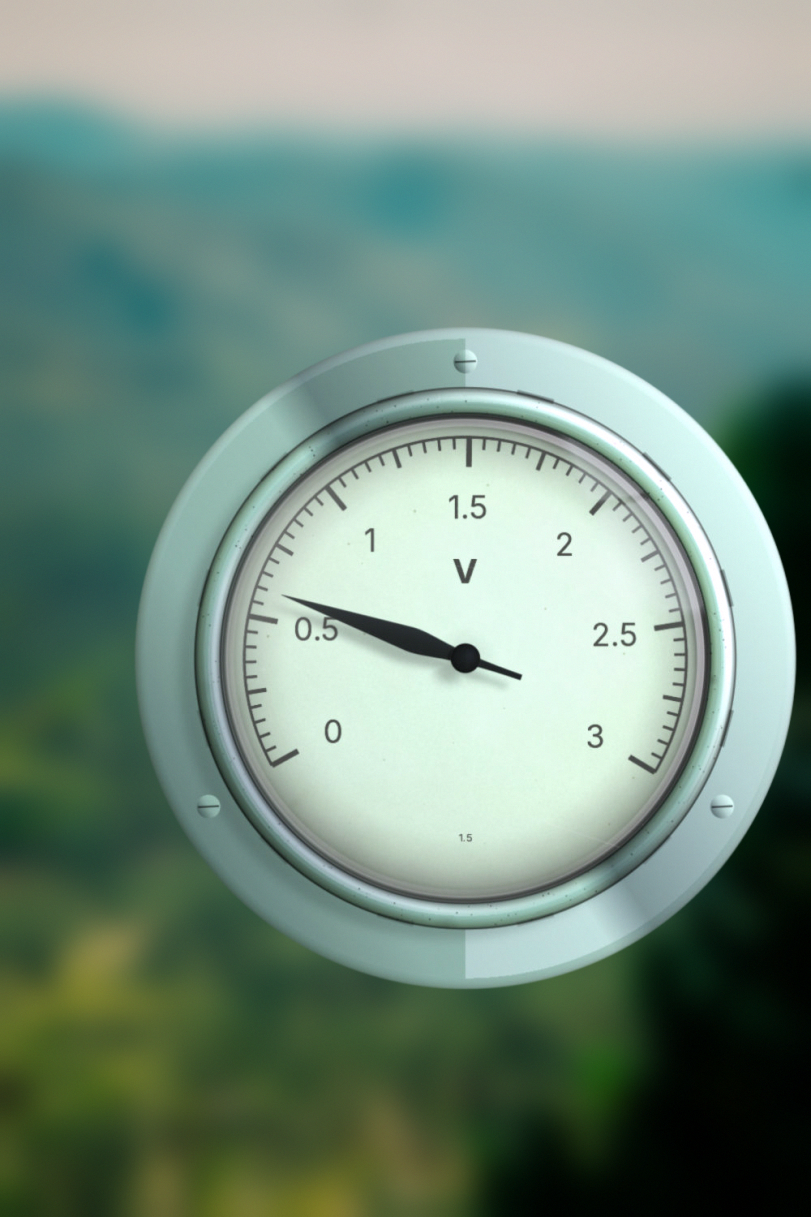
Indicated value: 0.6V
